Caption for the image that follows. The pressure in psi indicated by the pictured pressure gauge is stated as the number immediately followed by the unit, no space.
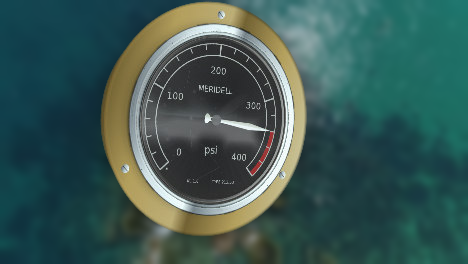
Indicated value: 340psi
